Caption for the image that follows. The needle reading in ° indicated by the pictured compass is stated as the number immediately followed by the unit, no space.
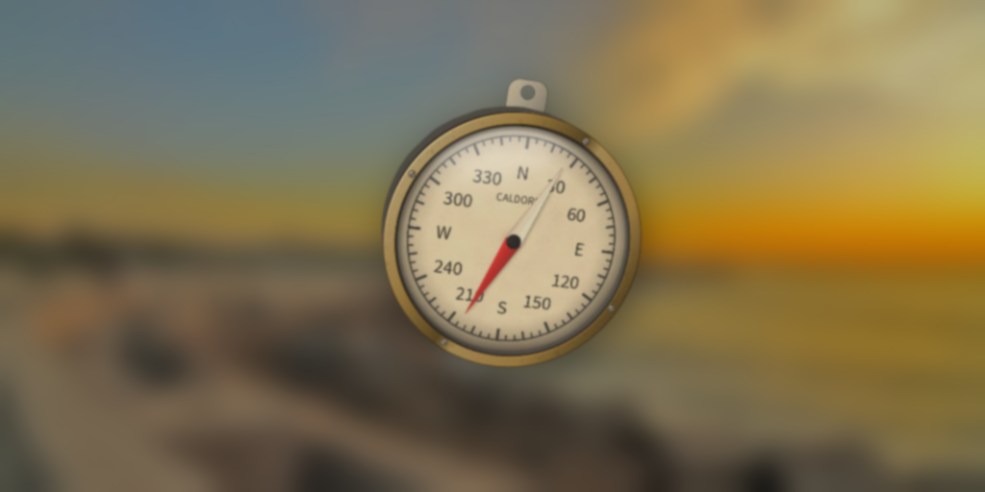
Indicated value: 205°
